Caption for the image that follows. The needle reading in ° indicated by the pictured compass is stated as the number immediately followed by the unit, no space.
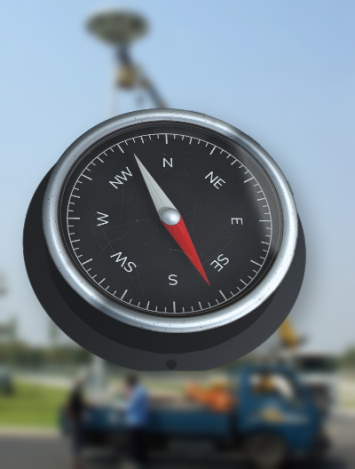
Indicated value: 155°
